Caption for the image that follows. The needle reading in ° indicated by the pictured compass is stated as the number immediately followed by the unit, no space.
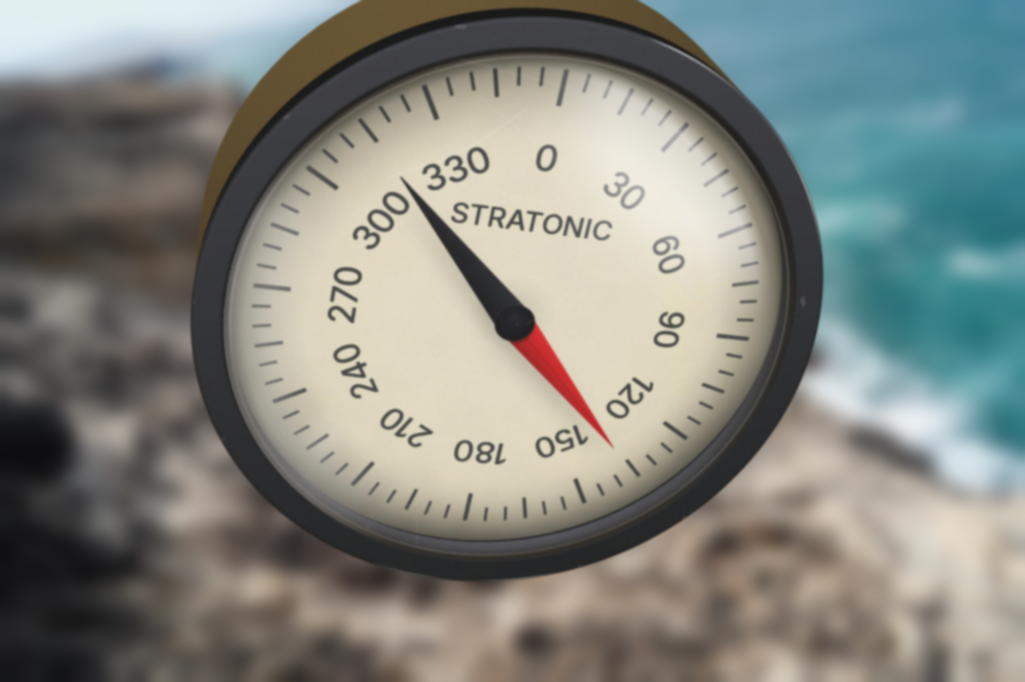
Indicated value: 135°
